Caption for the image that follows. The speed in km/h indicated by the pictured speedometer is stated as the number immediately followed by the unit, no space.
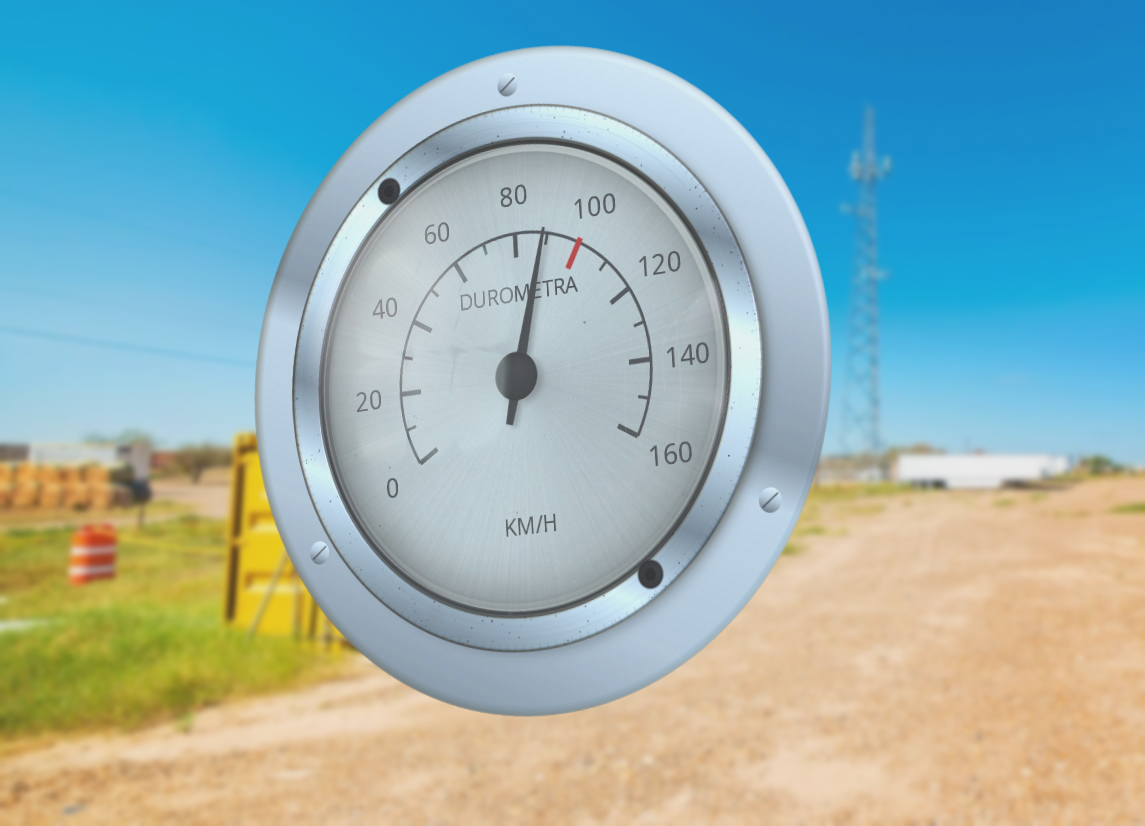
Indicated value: 90km/h
